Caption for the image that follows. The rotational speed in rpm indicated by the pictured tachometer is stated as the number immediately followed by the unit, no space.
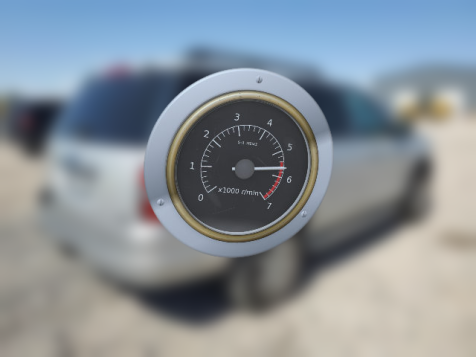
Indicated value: 5600rpm
